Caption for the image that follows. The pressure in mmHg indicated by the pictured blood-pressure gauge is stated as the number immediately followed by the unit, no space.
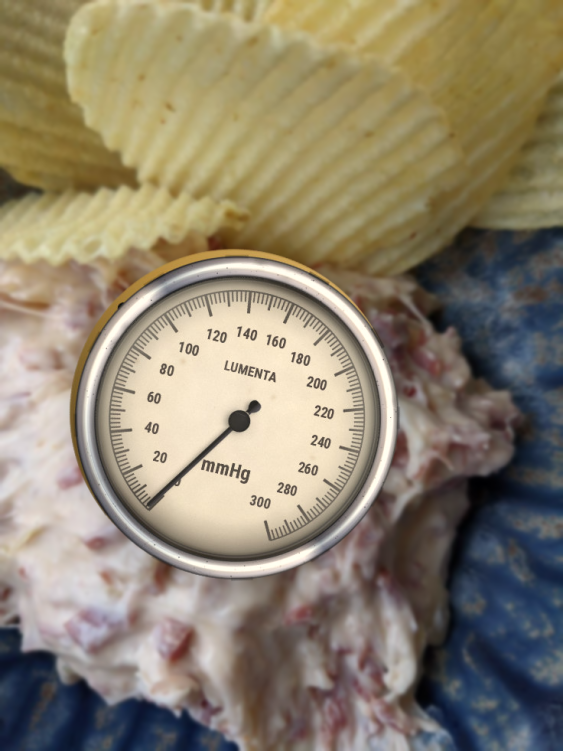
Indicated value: 2mmHg
